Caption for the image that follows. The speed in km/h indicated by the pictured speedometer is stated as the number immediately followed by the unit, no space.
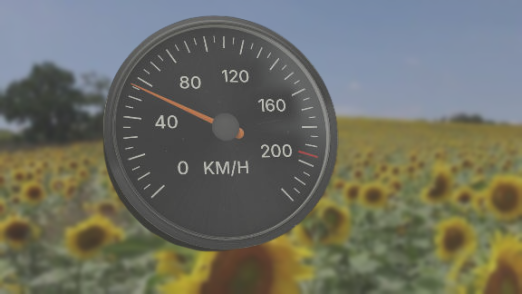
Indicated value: 55km/h
